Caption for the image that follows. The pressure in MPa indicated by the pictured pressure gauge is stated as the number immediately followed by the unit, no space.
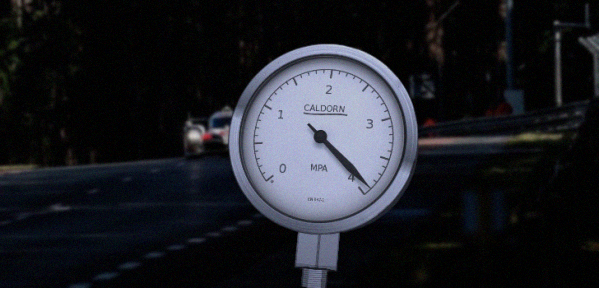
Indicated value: 3.9MPa
